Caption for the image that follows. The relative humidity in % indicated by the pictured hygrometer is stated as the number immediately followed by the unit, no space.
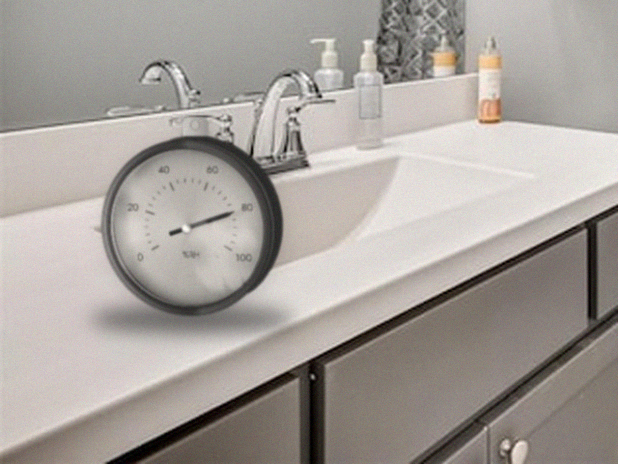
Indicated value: 80%
